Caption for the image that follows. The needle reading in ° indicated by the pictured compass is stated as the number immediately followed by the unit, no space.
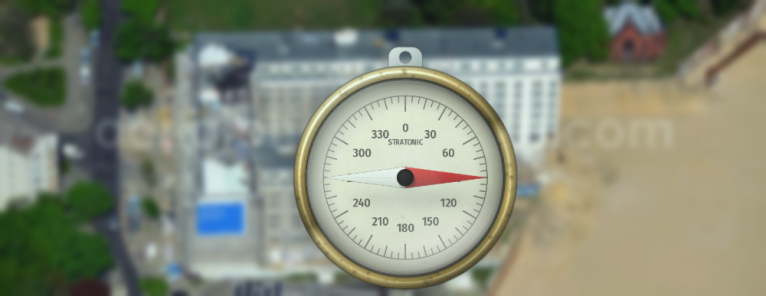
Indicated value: 90°
